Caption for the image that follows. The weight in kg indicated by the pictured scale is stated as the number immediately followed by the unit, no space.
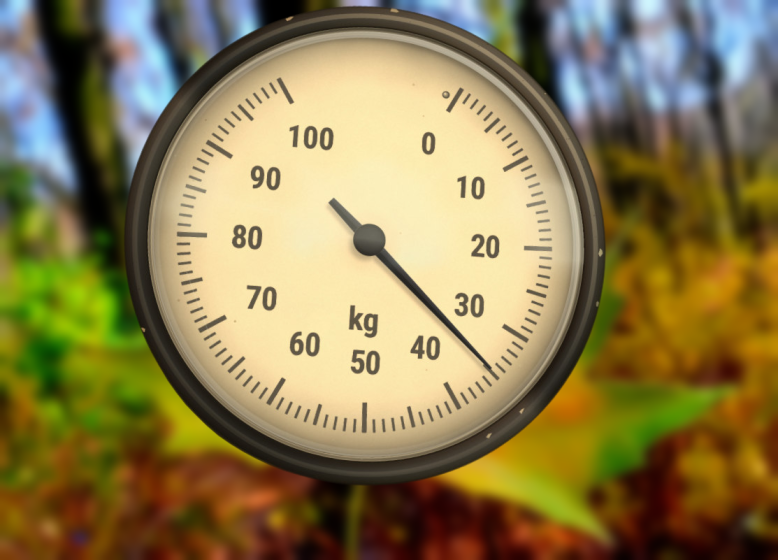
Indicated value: 35kg
